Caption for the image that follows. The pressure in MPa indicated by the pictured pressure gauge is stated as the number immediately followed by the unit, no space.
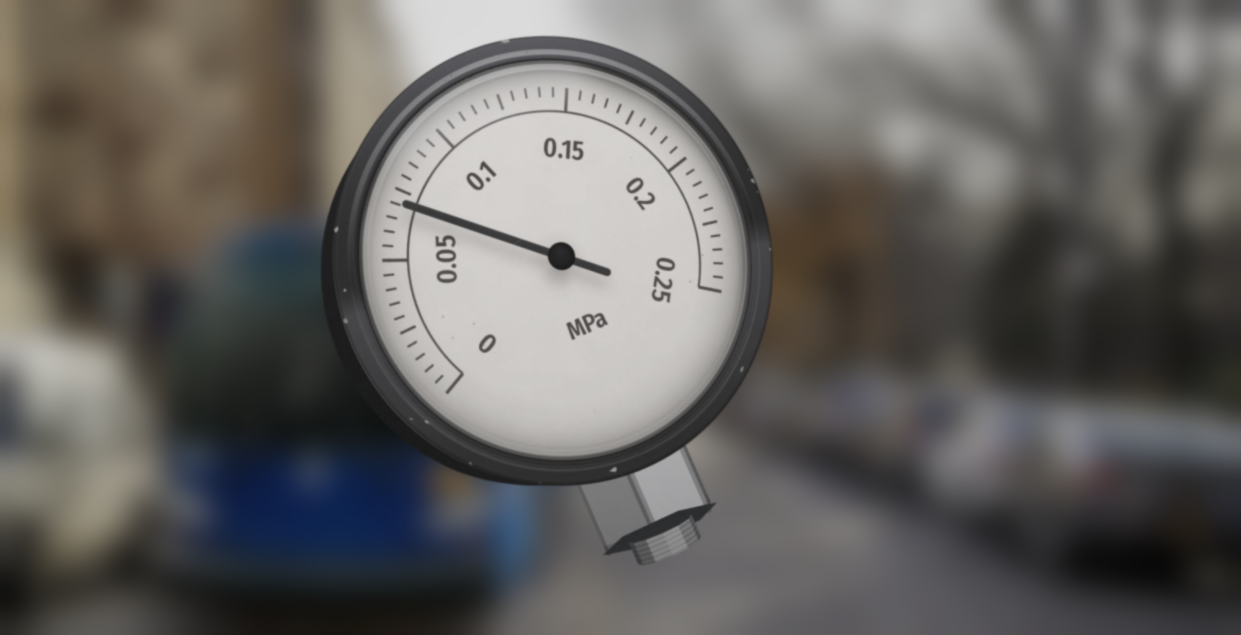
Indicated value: 0.07MPa
